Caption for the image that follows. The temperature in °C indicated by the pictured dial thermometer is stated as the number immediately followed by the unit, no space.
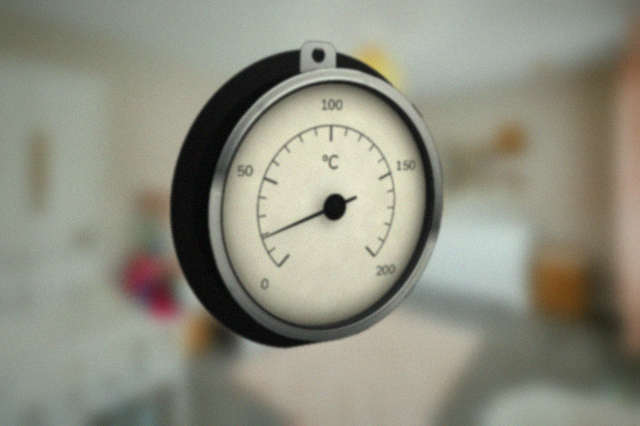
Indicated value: 20°C
